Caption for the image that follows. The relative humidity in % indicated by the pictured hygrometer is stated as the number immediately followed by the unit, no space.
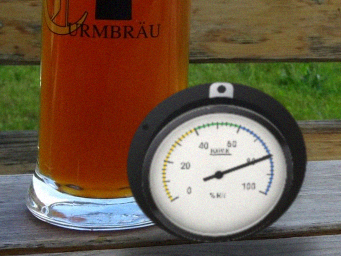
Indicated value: 80%
